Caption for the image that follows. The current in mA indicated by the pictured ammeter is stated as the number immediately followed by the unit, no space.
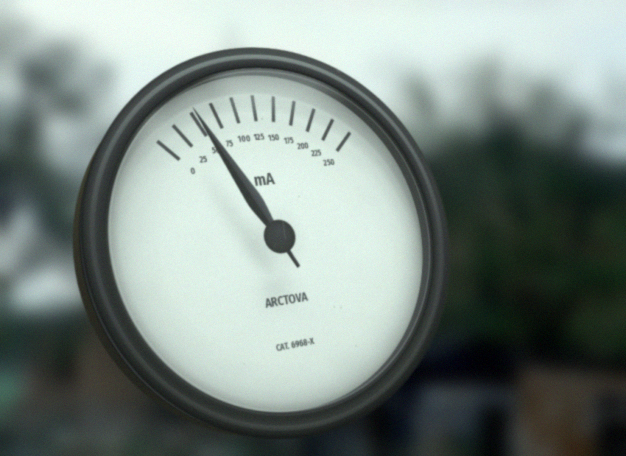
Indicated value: 50mA
